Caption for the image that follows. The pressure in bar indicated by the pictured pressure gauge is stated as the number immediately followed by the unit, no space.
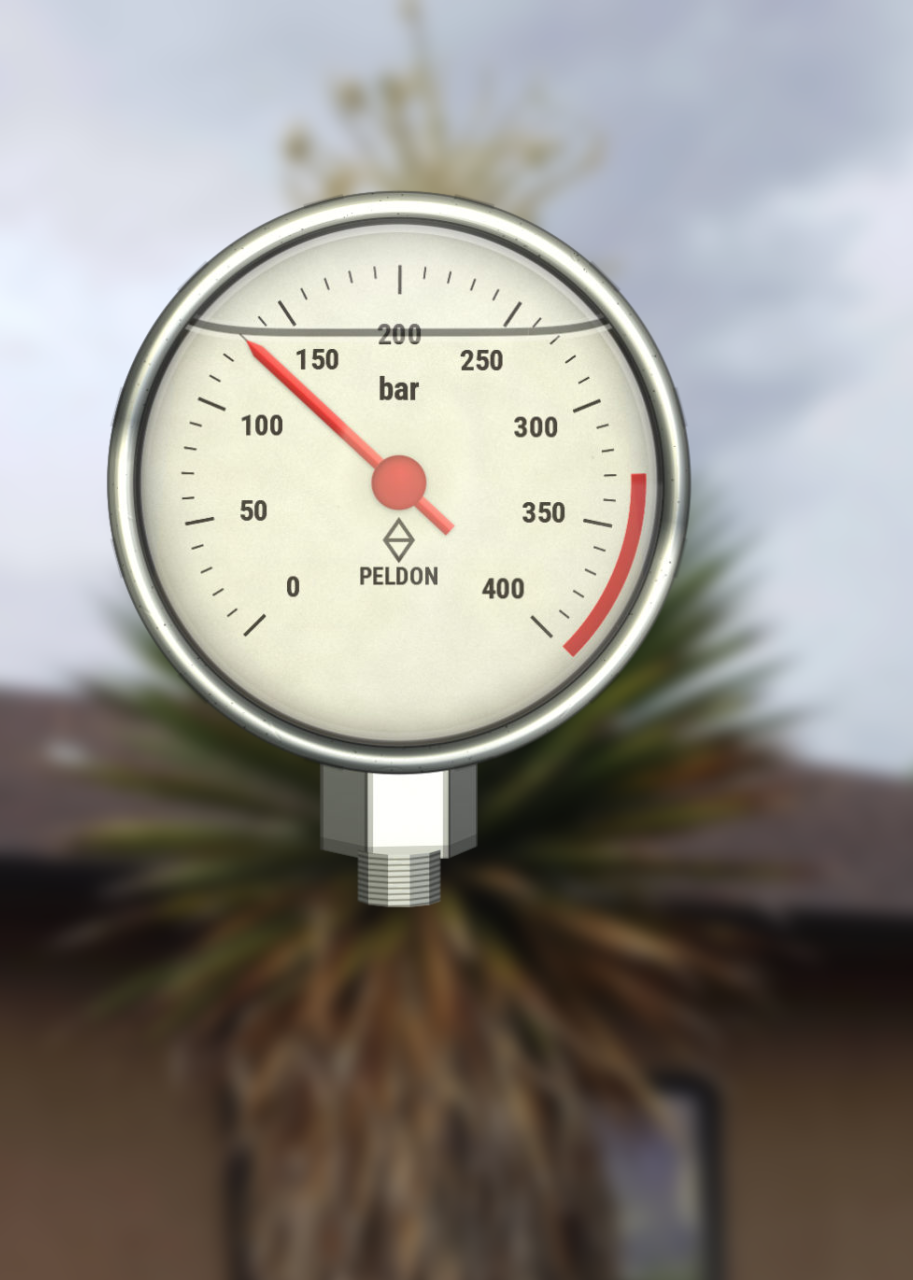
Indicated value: 130bar
